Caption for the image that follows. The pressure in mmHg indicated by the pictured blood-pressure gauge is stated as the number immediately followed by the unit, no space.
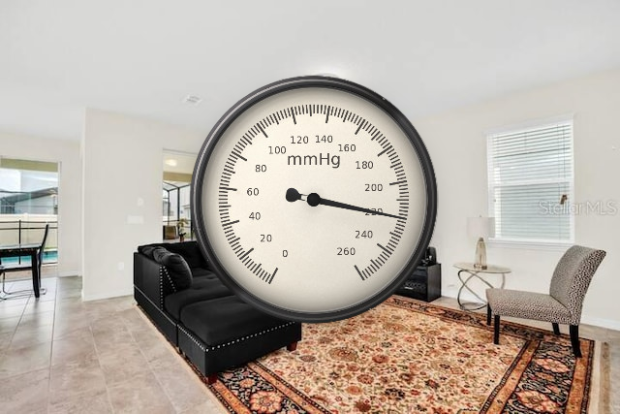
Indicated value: 220mmHg
